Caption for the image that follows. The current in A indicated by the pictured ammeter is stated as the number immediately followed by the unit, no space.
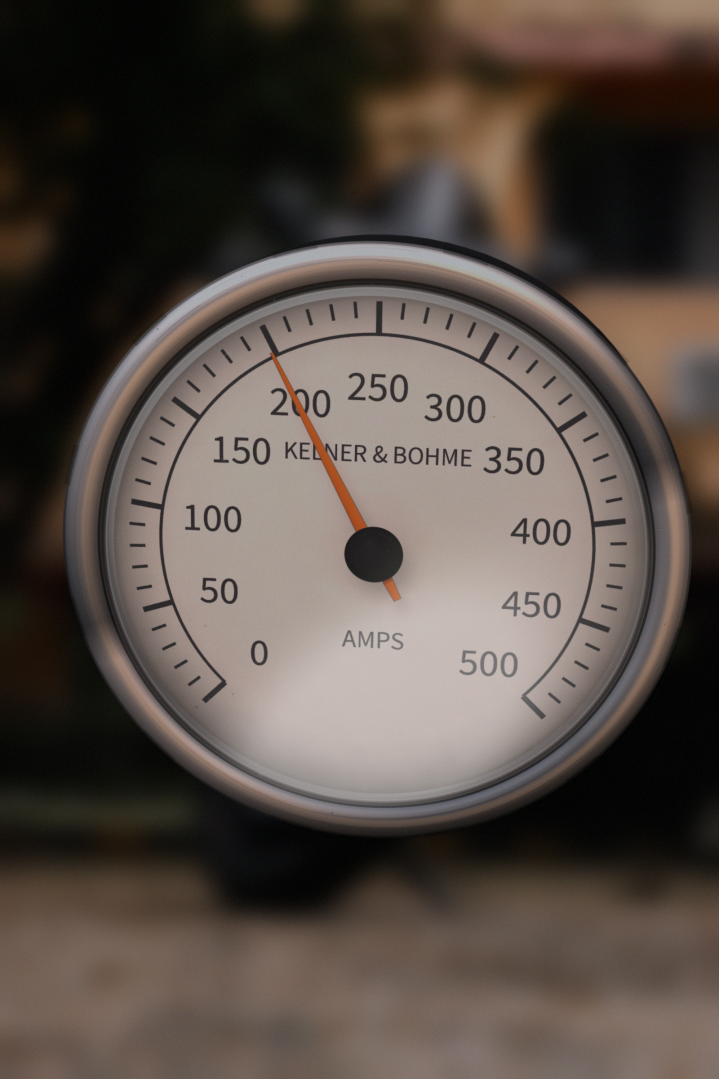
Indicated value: 200A
